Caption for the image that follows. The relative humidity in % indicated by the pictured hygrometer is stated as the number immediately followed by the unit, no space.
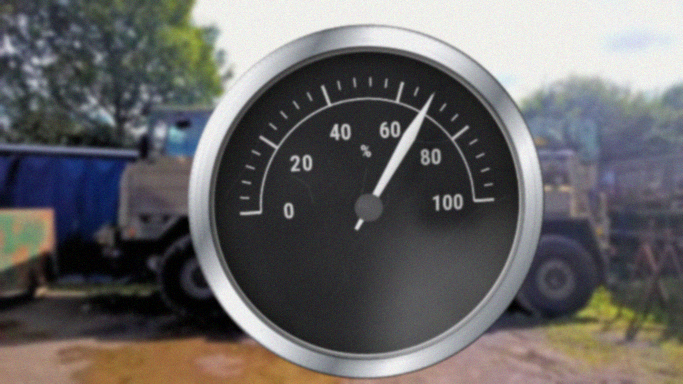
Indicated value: 68%
